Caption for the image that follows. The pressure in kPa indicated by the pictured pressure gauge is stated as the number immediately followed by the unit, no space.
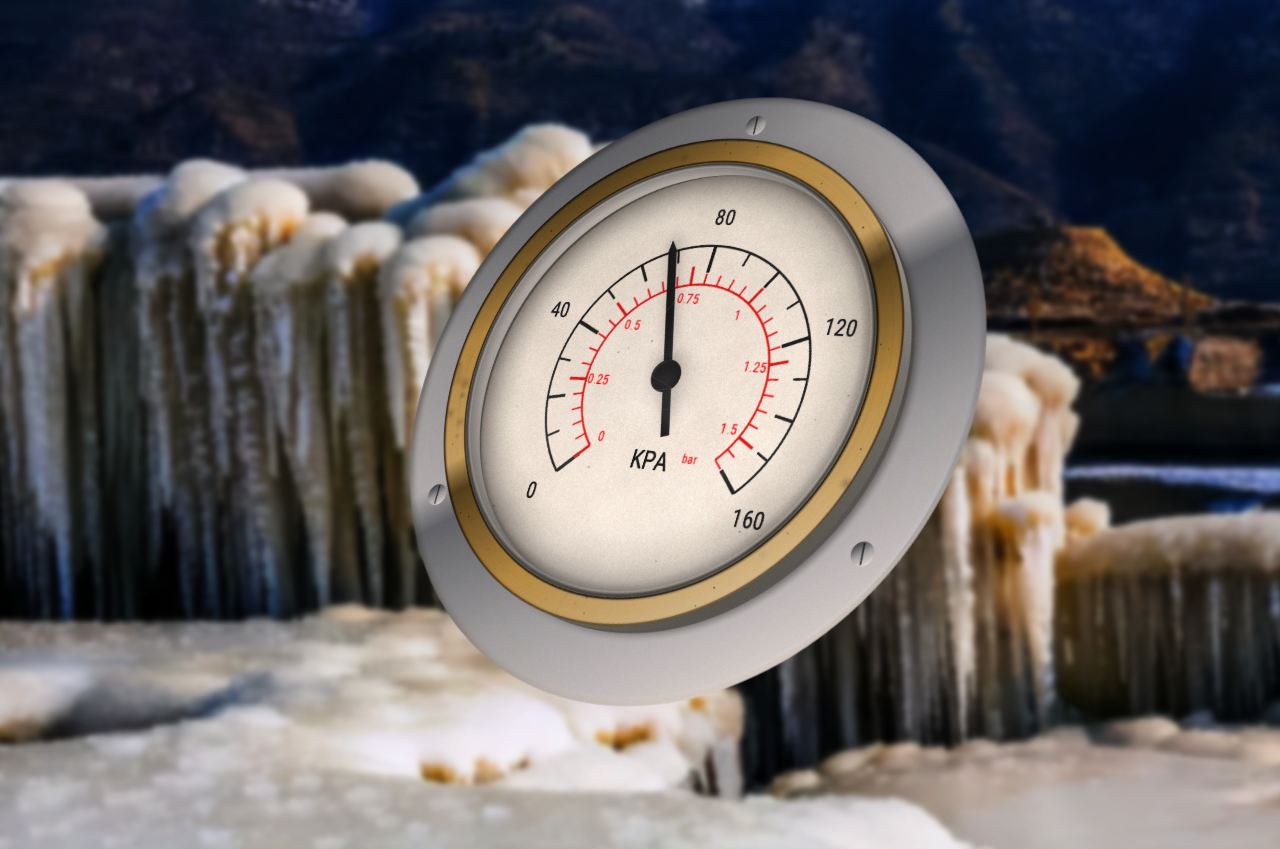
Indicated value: 70kPa
